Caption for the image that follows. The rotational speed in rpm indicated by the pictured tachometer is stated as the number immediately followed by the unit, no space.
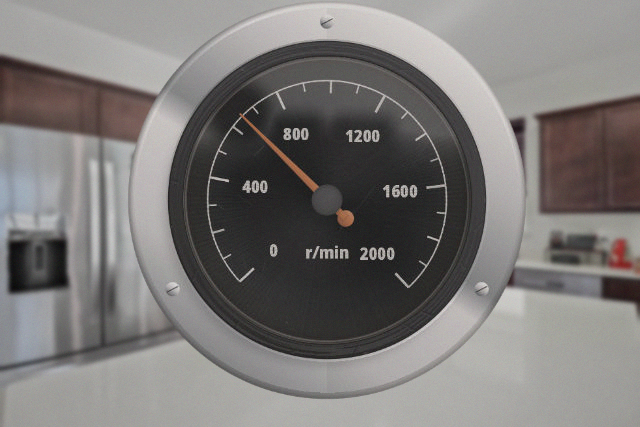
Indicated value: 650rpm
